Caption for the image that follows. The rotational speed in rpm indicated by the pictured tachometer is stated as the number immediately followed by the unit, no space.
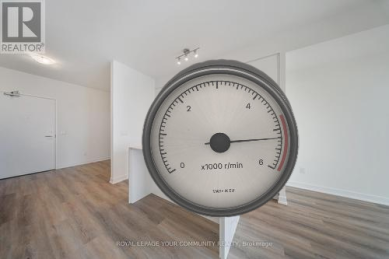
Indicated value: 5200rpm
